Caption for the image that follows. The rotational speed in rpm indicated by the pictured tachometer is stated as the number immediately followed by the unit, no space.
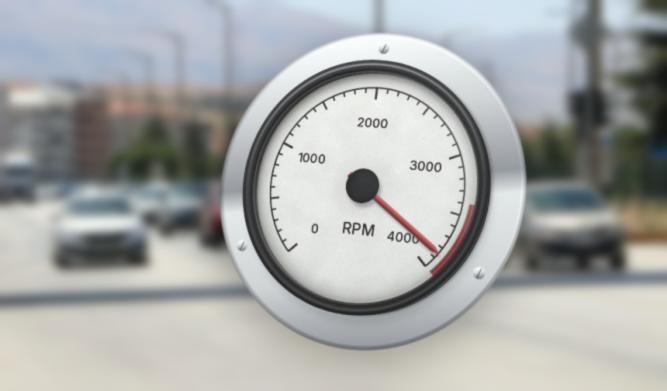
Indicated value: 3850rpm
